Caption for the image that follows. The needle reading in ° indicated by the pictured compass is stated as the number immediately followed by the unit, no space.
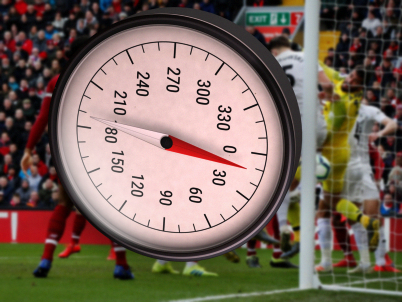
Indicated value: 10°
